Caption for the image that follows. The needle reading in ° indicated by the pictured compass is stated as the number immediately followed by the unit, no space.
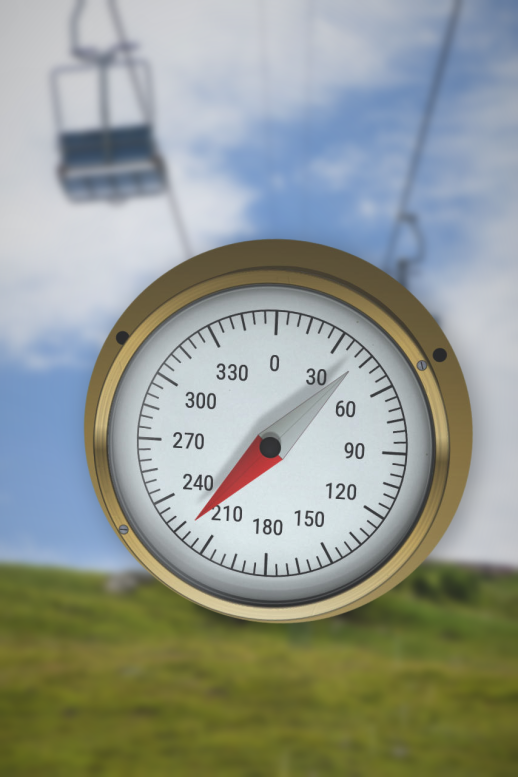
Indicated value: 222.5°
